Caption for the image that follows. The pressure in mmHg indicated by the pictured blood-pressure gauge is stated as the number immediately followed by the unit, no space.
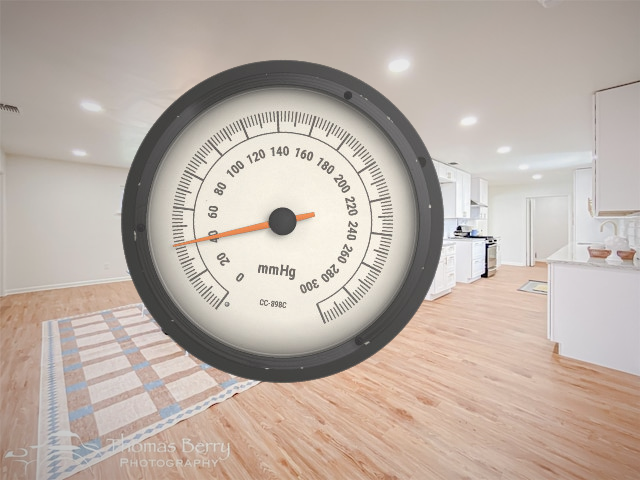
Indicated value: 40mmHg
